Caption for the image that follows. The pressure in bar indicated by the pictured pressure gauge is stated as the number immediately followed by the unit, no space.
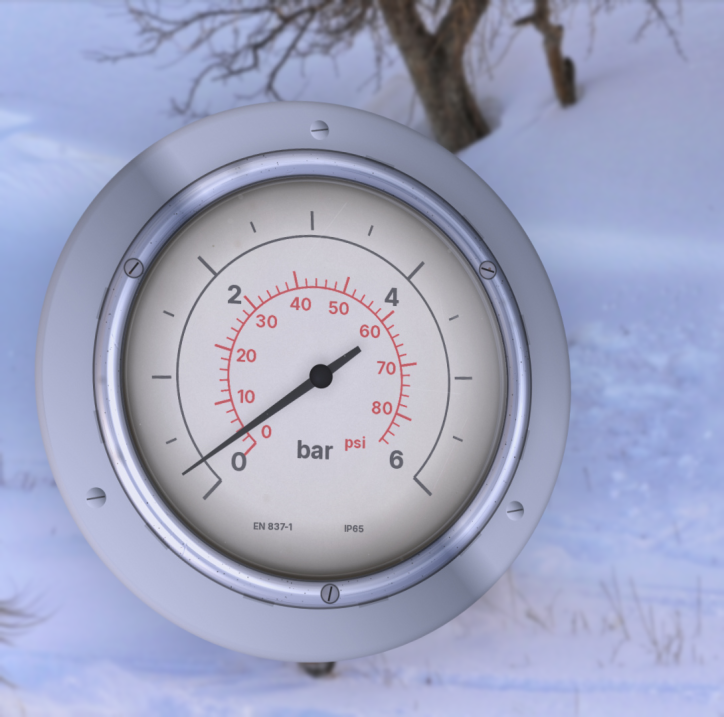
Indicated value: 0.25bar
